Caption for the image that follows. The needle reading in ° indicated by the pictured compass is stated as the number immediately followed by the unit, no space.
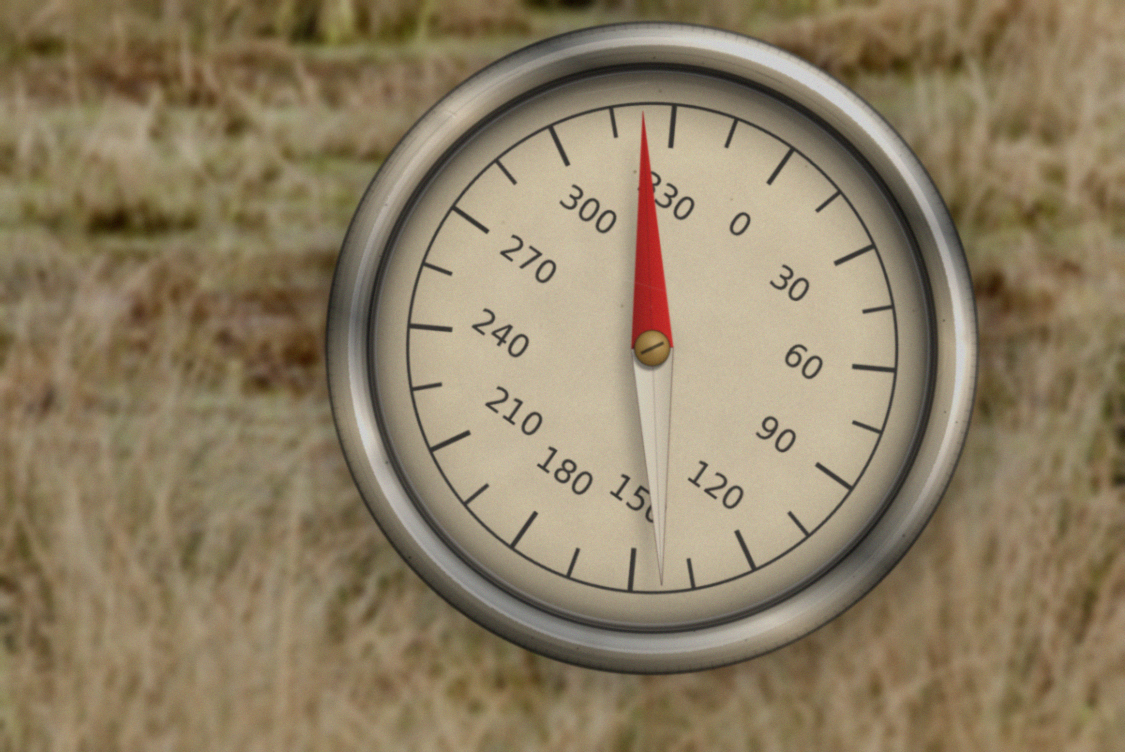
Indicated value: 322.5°
